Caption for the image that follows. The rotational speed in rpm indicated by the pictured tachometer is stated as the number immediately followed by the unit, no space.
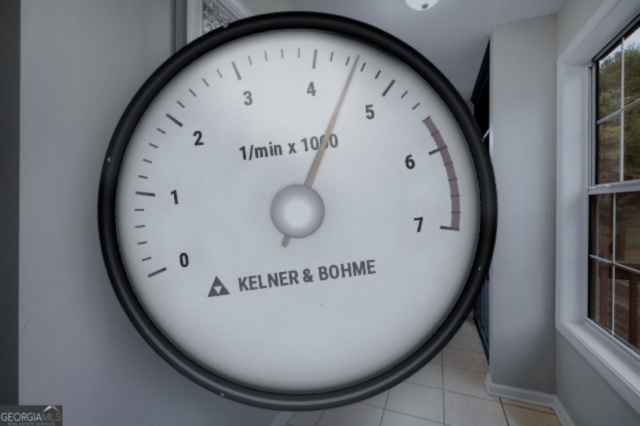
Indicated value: 4500rpm
